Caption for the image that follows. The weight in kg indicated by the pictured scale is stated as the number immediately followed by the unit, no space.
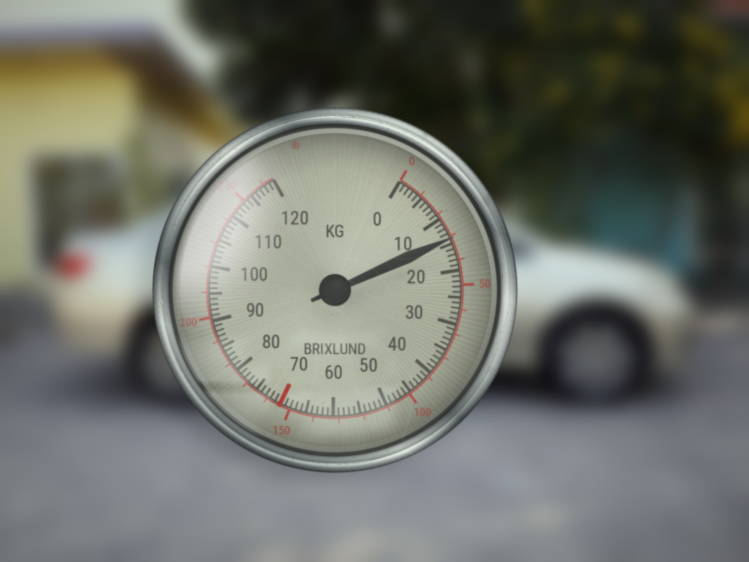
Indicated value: 14kg
